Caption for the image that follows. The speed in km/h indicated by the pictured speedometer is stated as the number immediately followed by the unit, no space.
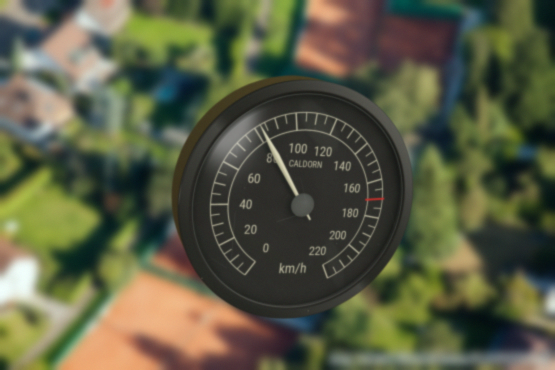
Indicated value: 82.5km/h
